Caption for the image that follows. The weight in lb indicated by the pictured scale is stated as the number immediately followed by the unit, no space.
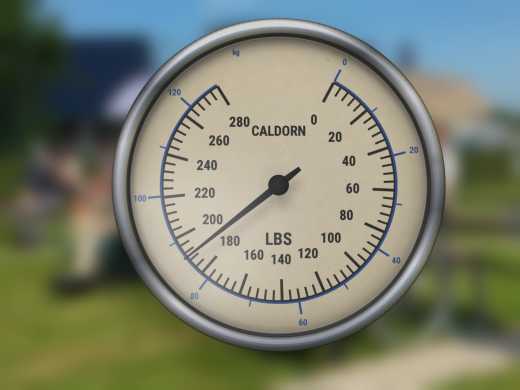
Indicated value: 190lb
